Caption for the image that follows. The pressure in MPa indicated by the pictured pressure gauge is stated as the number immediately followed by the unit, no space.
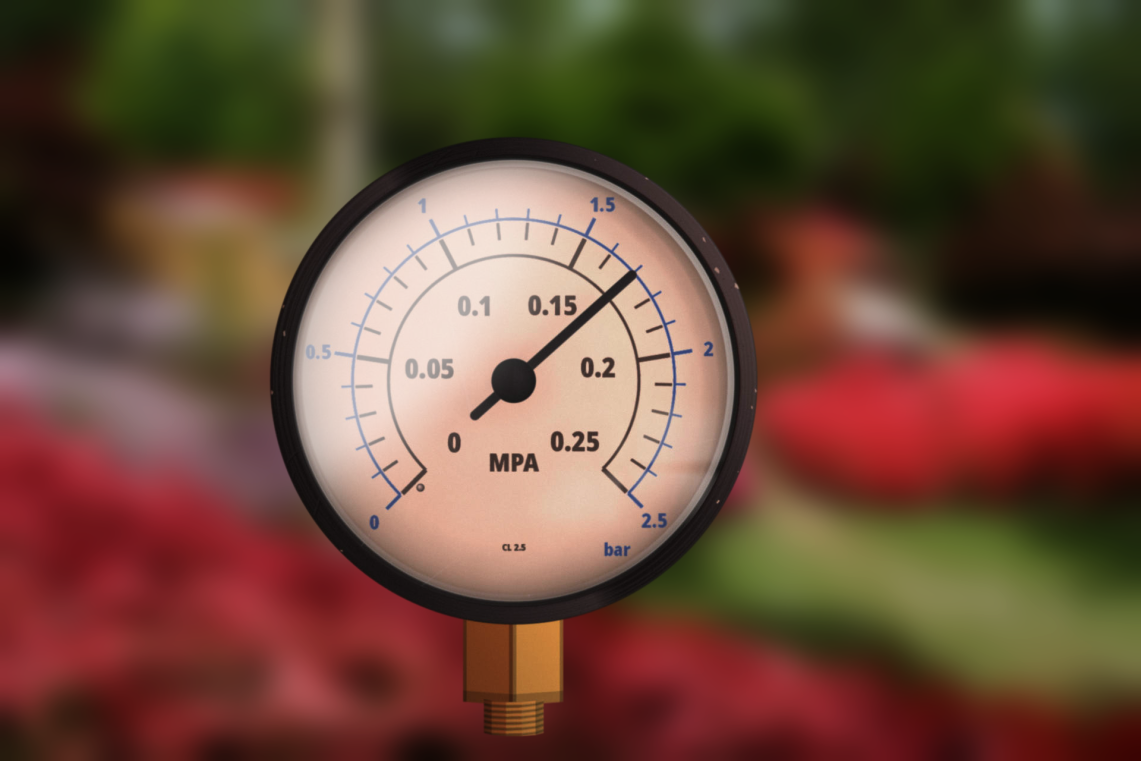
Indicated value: 0.17MPa
